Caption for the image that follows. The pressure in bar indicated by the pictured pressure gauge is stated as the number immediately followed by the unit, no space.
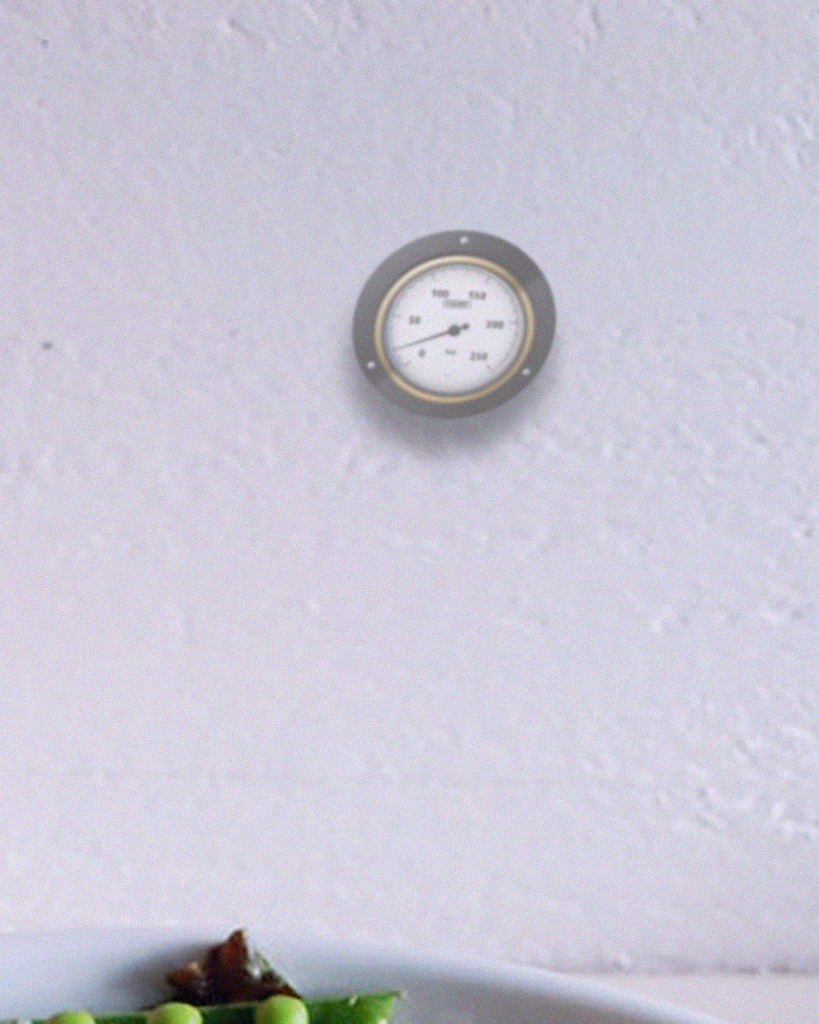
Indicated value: 20bar
